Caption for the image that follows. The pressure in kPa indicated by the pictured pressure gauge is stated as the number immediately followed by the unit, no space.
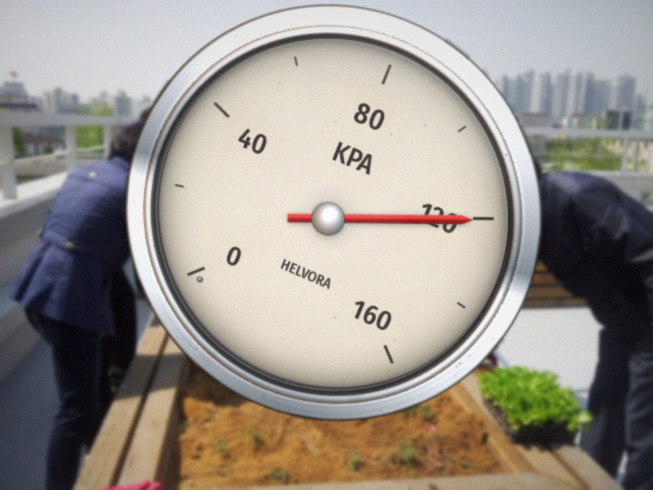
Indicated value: 120kPa
